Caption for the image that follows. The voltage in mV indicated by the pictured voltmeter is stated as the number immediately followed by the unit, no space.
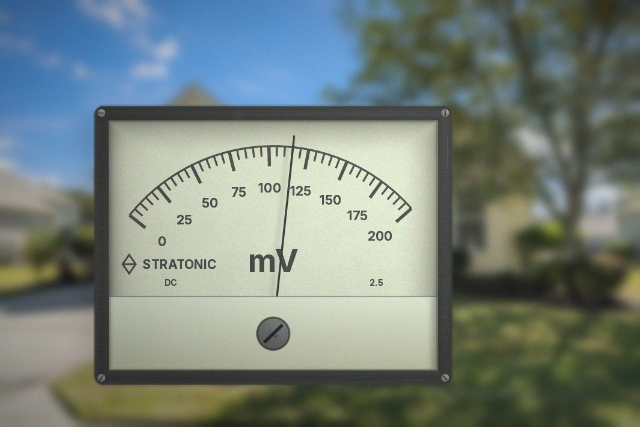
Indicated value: 115mV
